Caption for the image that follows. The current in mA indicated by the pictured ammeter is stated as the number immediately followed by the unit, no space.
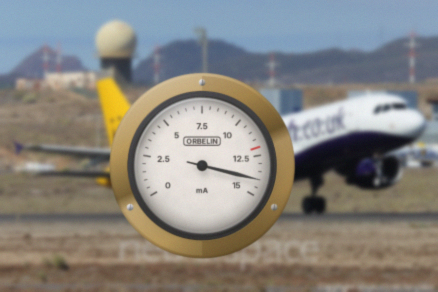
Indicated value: 14mA
